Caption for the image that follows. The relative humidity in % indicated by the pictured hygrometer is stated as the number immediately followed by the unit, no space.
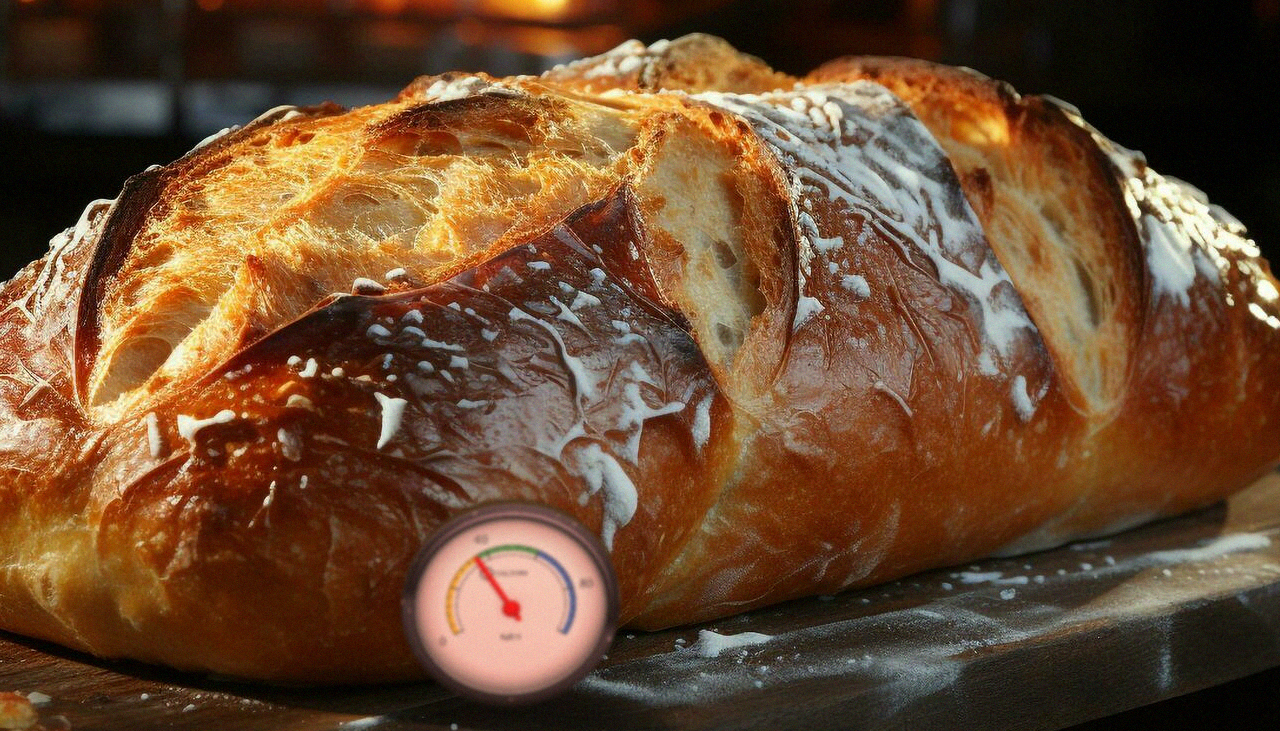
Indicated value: 36%
